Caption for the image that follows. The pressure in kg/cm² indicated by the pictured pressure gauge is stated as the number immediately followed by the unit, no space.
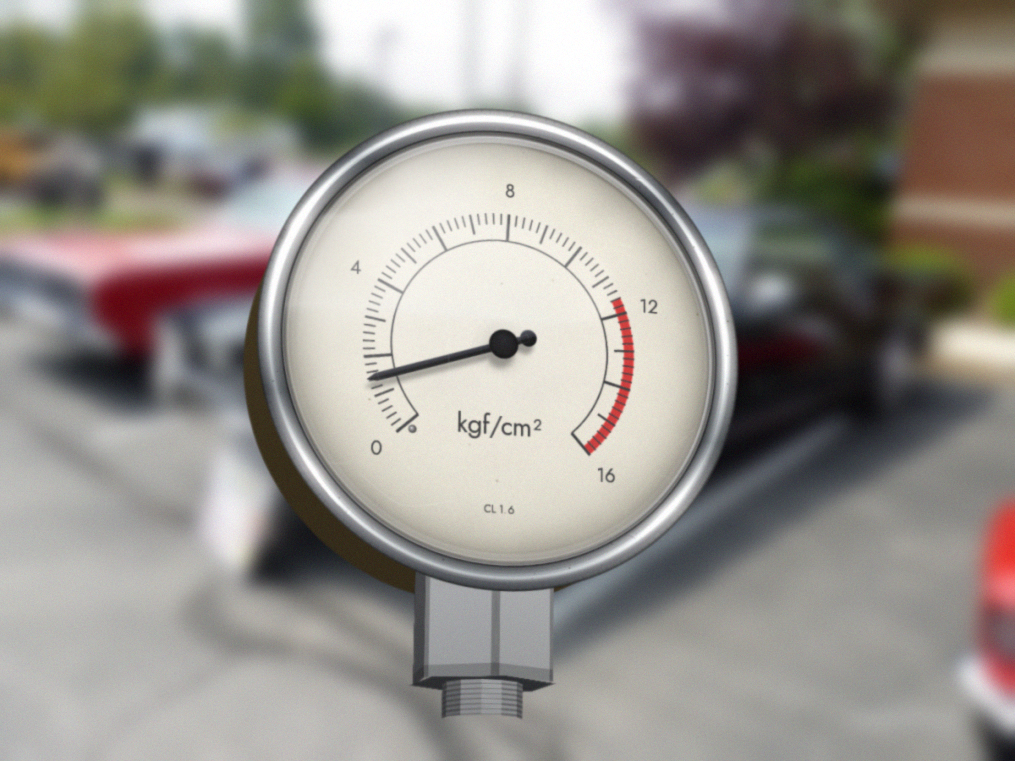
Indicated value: 1.4kg/cm²
